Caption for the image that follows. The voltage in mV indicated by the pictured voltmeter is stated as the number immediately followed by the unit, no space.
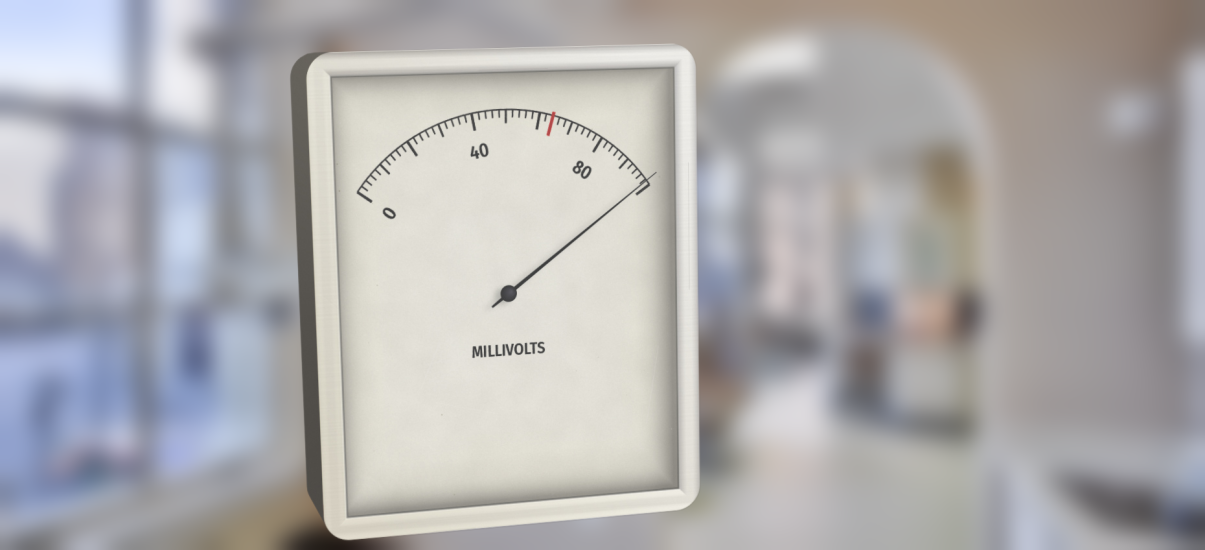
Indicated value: 98mV
